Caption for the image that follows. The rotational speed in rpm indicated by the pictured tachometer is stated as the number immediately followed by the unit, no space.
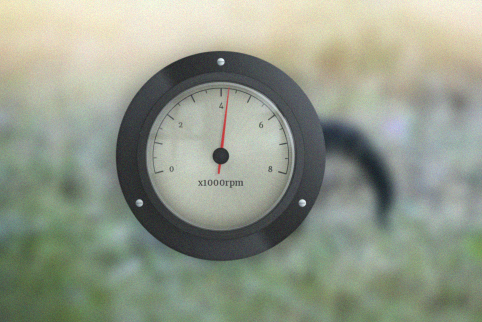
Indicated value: 4250rpm
